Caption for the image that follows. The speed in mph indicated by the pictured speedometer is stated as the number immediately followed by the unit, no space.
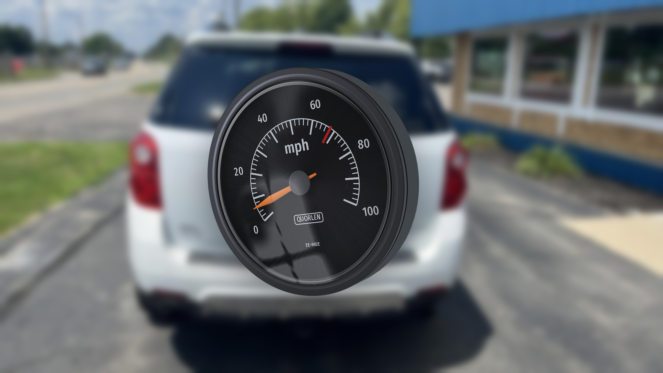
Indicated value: 6mph
